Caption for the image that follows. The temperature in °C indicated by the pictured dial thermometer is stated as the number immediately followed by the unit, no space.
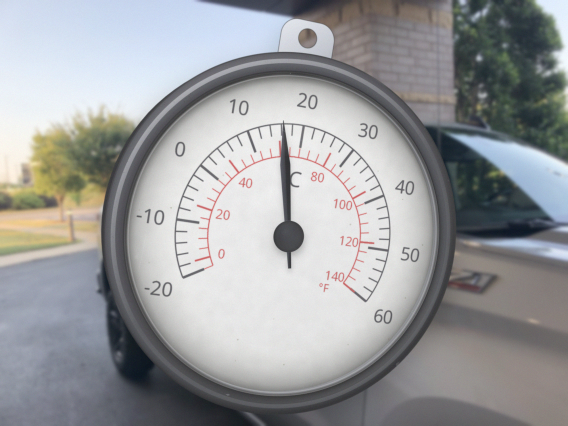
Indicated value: 16°C
